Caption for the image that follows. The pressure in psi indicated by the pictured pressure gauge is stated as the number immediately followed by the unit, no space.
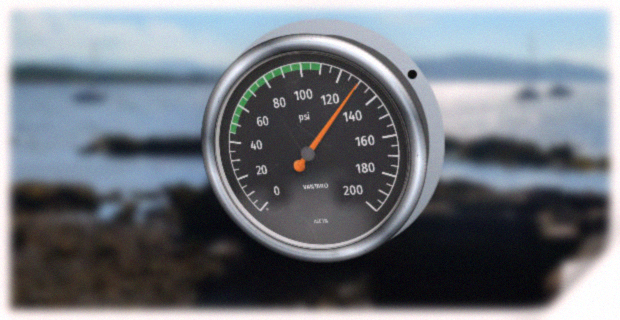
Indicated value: 130psi
